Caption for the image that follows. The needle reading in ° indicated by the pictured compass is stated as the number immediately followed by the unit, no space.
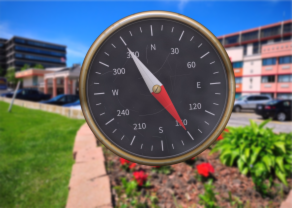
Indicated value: 150°
